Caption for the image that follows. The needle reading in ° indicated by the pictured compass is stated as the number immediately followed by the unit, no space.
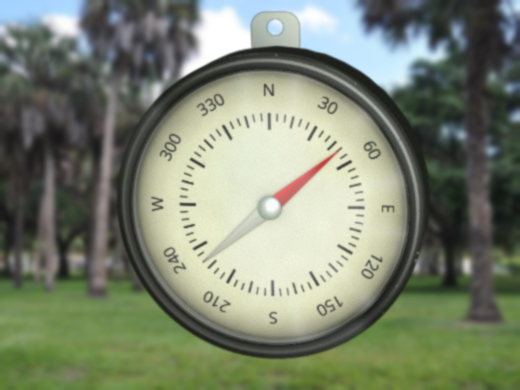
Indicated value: 50°
